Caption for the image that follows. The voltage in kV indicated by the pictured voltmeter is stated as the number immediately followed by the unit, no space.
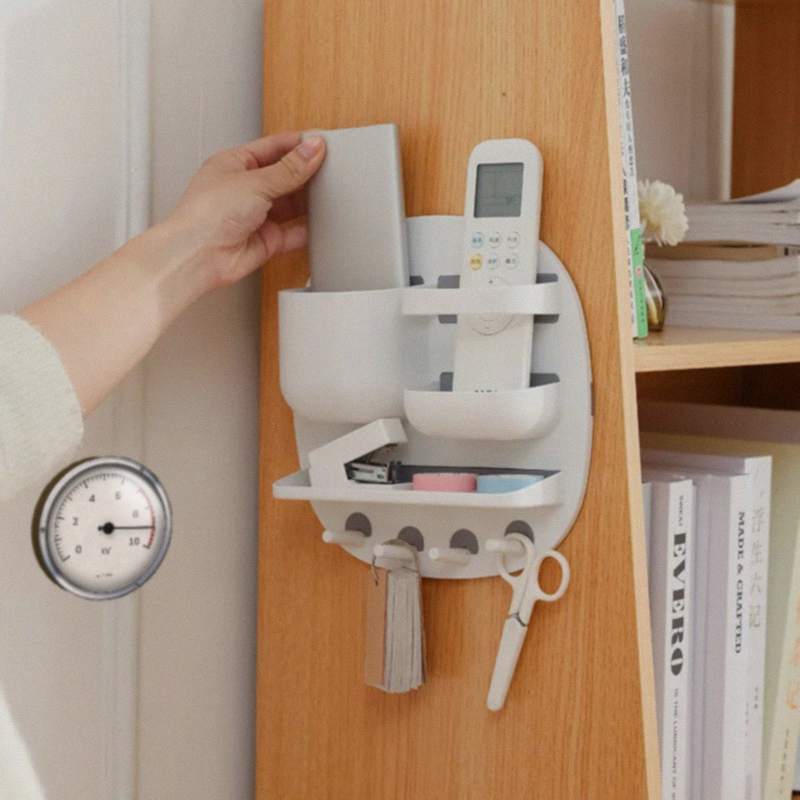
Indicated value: 9kV
